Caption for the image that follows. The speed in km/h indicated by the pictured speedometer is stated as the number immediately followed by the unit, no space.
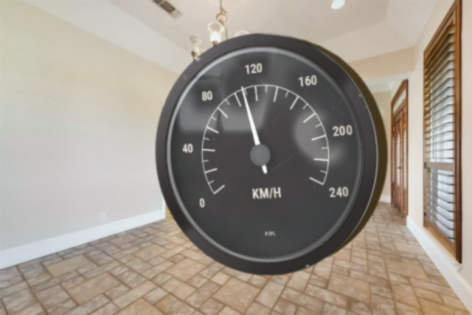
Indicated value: 110km/h
